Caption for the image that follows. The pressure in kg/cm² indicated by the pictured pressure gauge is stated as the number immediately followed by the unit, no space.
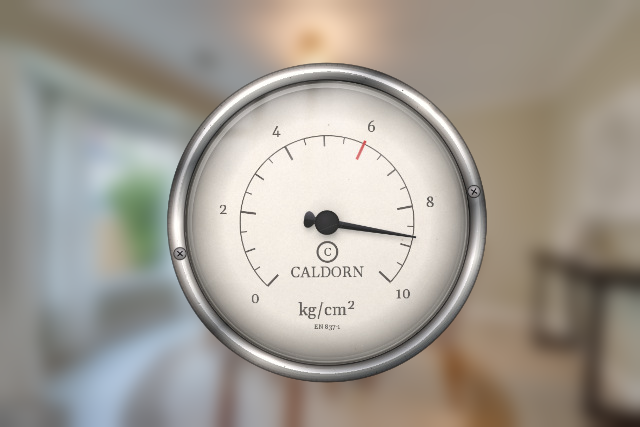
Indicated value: 8.75kg/cm²
